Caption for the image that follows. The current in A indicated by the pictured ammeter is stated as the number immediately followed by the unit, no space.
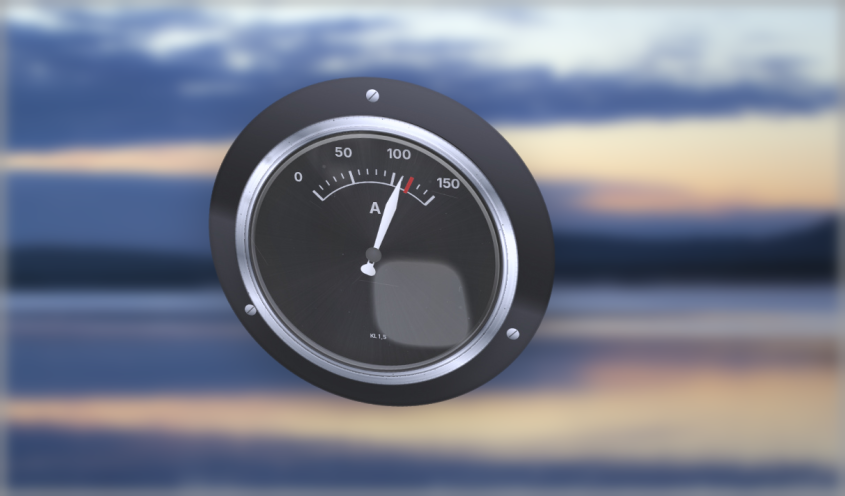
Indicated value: 110A
